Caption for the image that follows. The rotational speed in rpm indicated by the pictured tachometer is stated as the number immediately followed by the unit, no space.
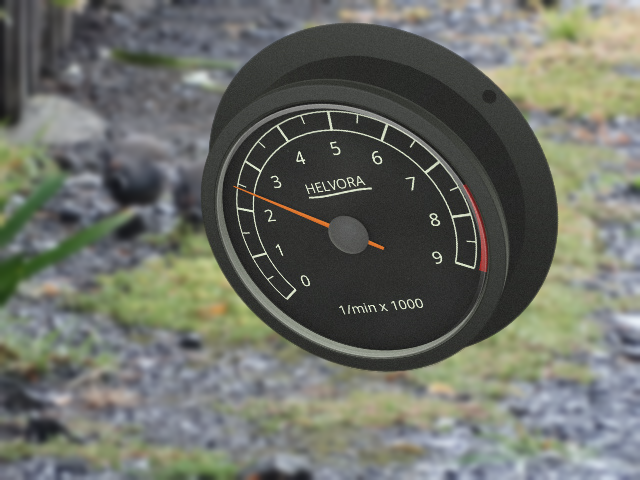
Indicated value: 2500rpm
